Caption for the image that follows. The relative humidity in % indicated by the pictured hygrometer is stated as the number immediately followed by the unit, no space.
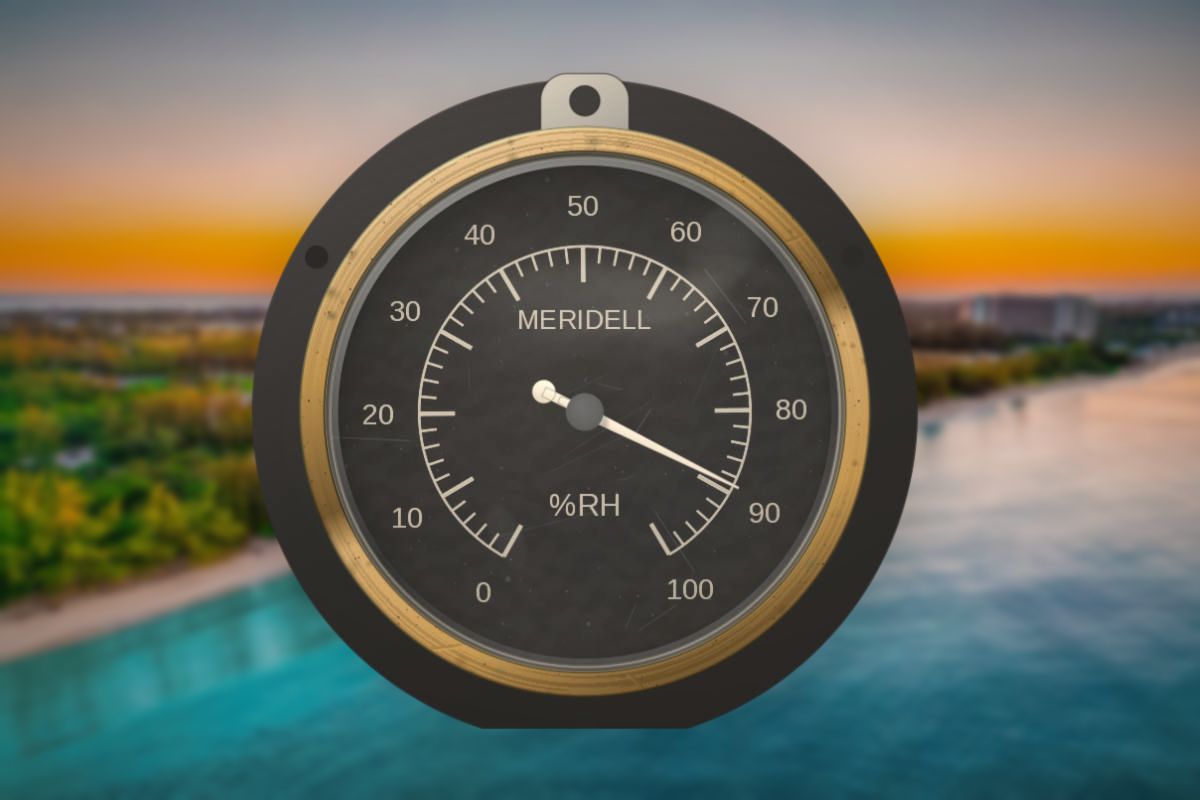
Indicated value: 89%
